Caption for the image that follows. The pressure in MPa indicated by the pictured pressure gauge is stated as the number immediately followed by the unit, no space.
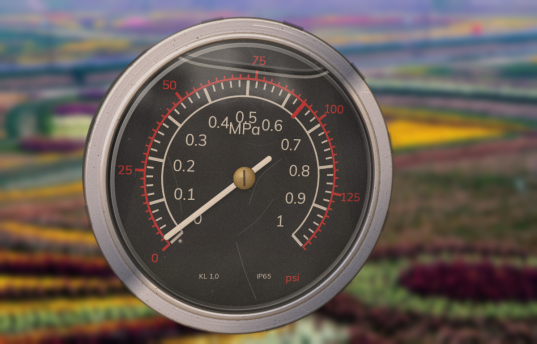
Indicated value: 0.02MPa
